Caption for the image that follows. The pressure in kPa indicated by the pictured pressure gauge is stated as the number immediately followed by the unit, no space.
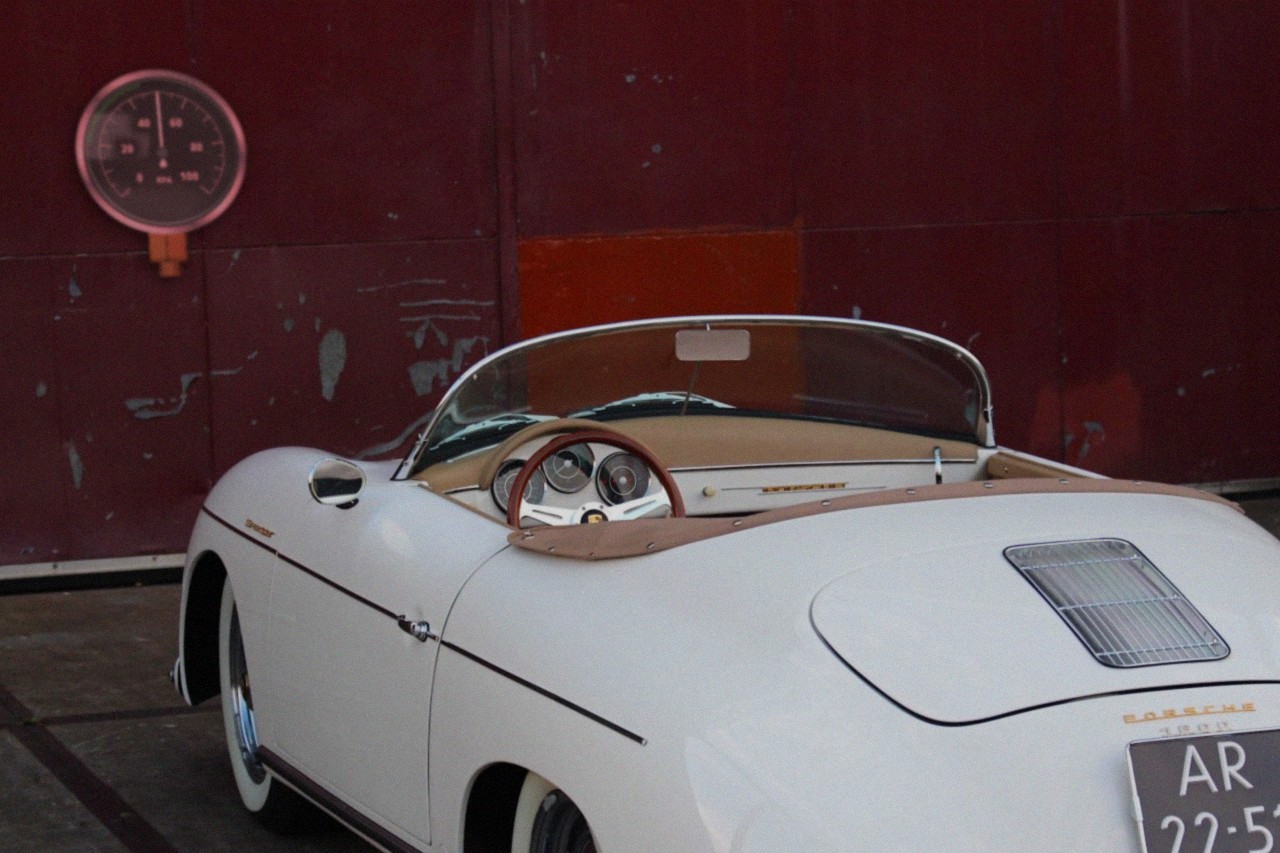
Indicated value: 50kPa
